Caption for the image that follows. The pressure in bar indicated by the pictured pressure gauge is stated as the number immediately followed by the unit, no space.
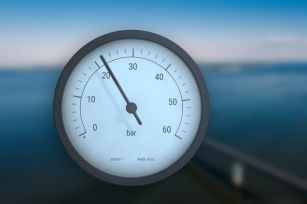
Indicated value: 22bar
